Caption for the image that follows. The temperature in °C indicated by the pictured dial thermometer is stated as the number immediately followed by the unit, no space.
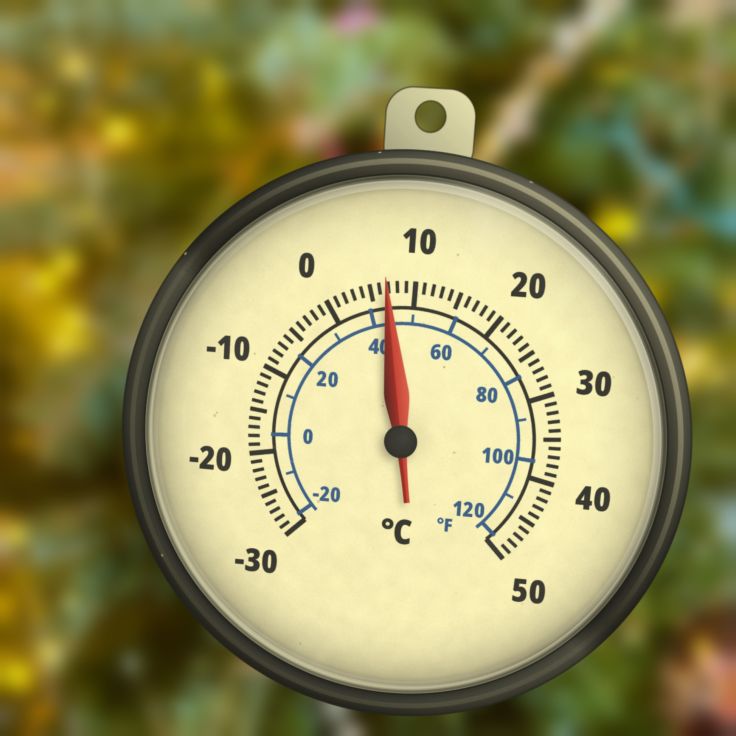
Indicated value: 7°C
